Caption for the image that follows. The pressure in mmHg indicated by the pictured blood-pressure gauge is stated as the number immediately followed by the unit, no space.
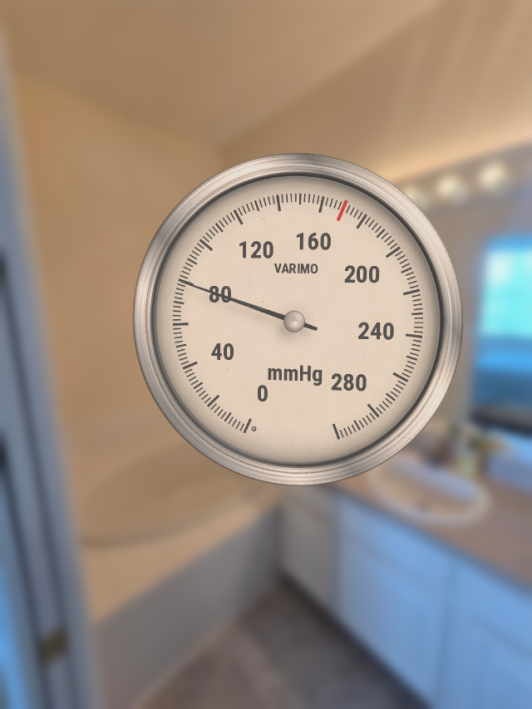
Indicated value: 80mmHg
